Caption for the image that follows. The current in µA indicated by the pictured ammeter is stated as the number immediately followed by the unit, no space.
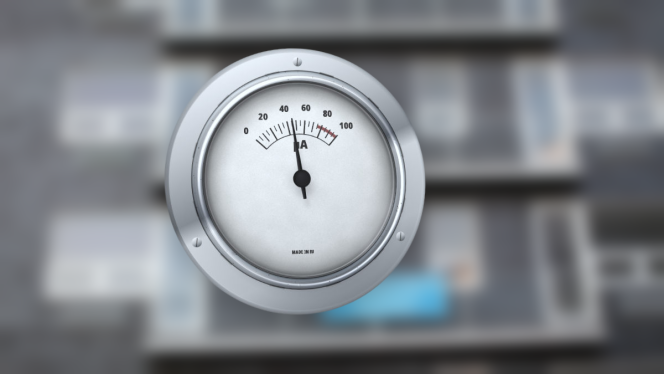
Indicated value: 45µA
